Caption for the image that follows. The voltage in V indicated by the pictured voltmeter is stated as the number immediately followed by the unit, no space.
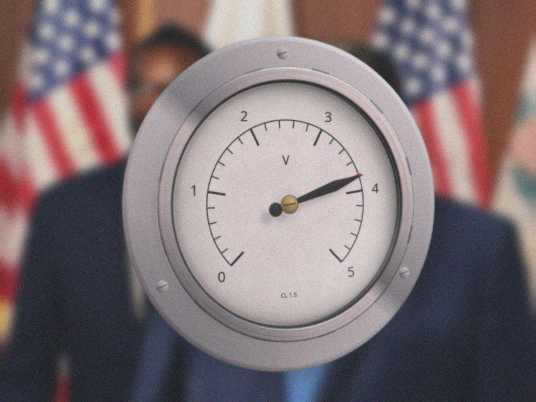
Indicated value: 3.8V
